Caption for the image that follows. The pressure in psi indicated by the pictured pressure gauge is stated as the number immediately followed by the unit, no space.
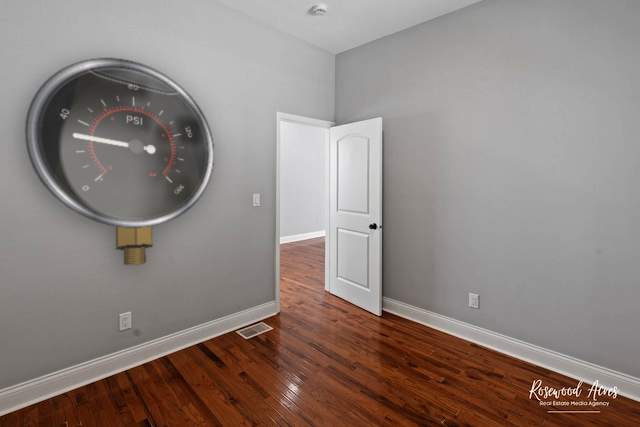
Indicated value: 30psi
